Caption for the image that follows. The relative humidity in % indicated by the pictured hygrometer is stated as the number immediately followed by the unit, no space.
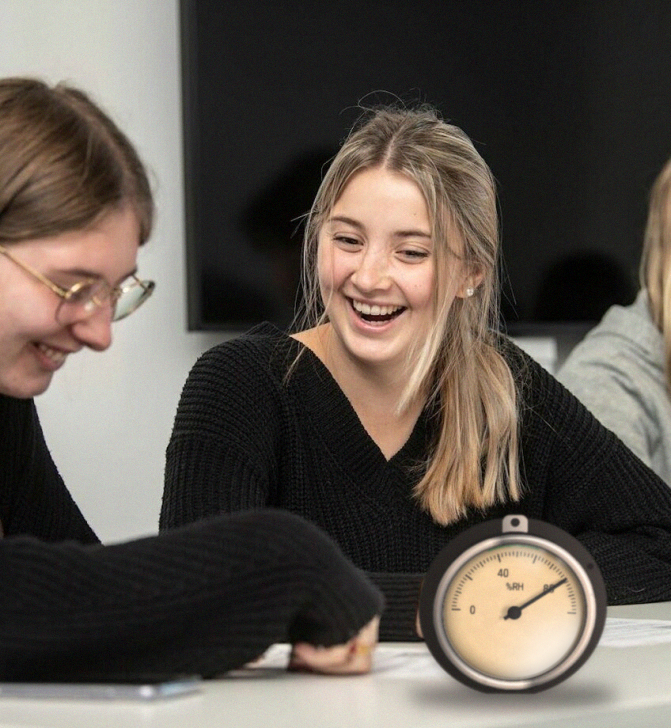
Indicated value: 80%
